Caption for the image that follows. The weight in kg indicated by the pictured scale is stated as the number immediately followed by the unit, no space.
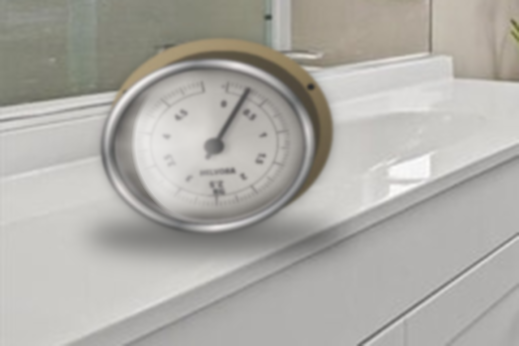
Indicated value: 0.25kg
